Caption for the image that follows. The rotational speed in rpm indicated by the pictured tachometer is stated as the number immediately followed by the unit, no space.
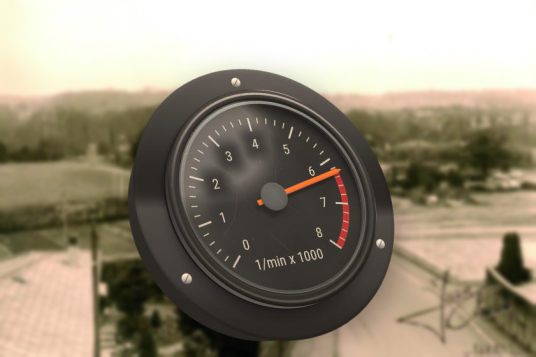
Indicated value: 6300rpm
